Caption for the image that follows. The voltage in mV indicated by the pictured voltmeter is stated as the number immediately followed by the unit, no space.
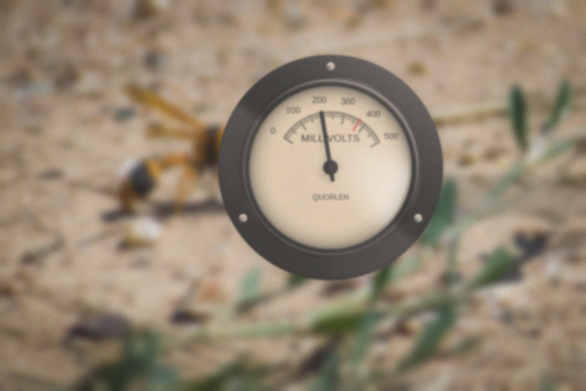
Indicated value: 200mV
